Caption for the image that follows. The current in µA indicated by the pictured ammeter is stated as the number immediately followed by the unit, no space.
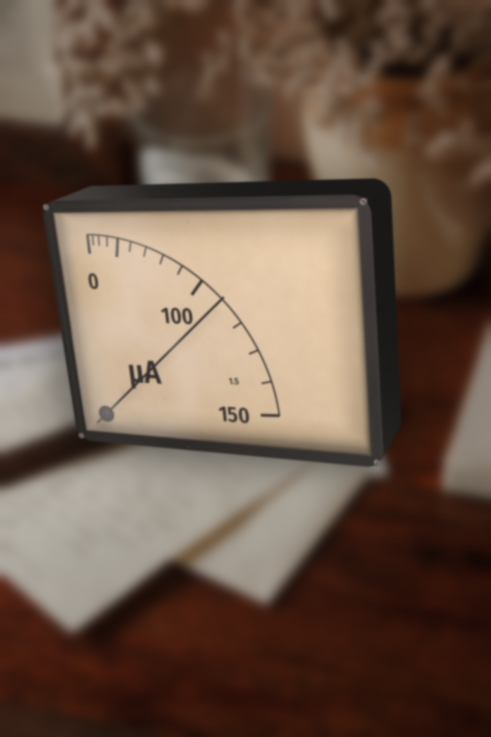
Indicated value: 110µA
